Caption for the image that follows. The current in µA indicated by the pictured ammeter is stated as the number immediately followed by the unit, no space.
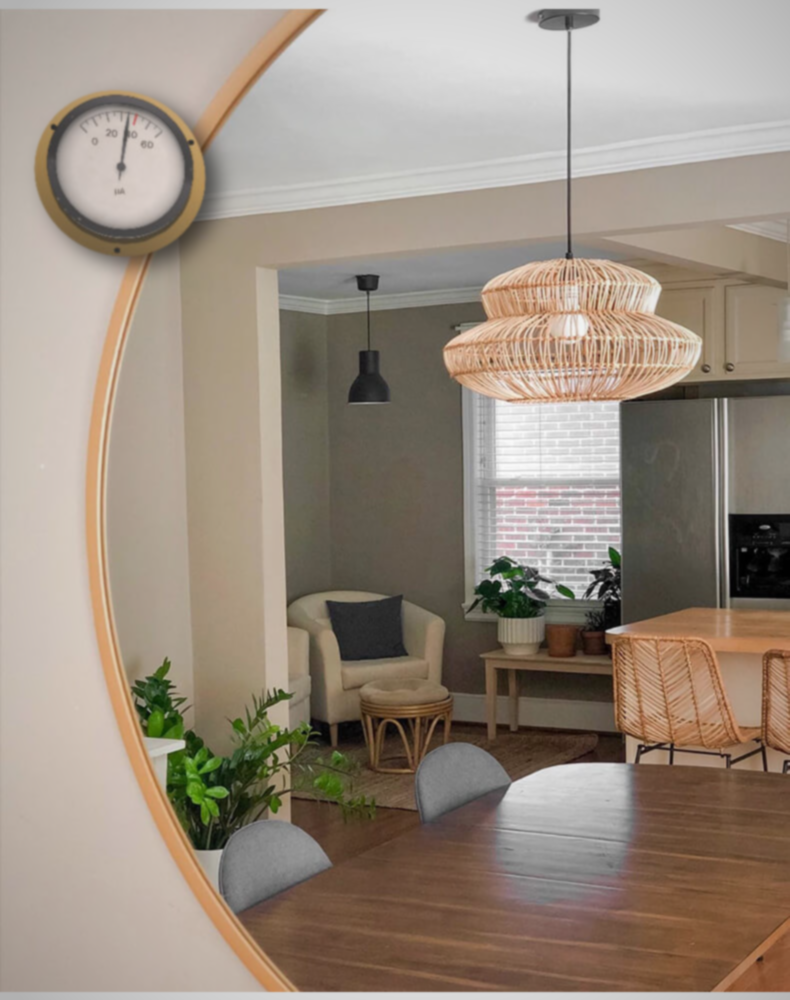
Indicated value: 35µA
